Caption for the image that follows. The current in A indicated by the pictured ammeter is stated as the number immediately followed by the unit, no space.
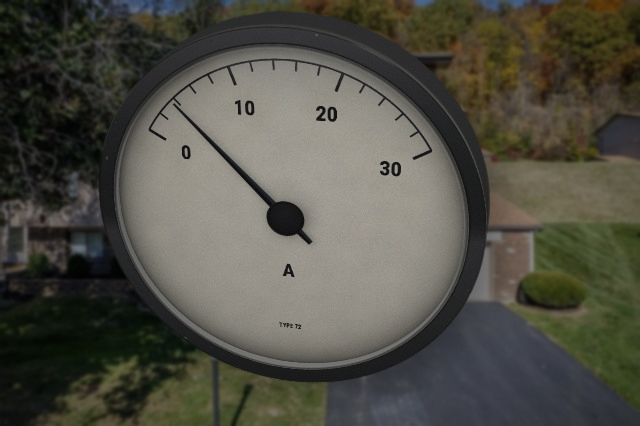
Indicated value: 4A
